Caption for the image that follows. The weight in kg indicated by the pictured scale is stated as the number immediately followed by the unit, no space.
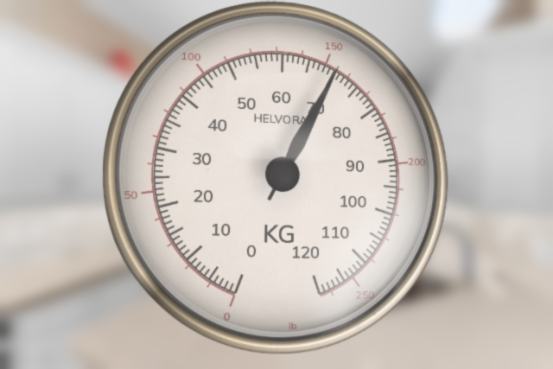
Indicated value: 70kg
